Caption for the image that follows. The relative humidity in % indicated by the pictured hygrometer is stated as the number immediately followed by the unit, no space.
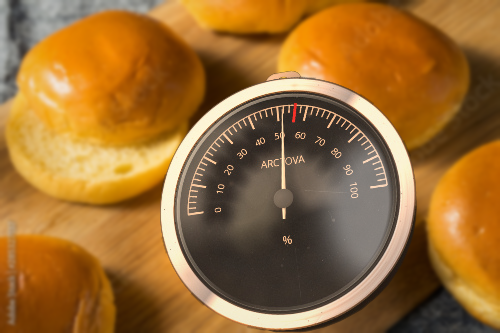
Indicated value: 52%
